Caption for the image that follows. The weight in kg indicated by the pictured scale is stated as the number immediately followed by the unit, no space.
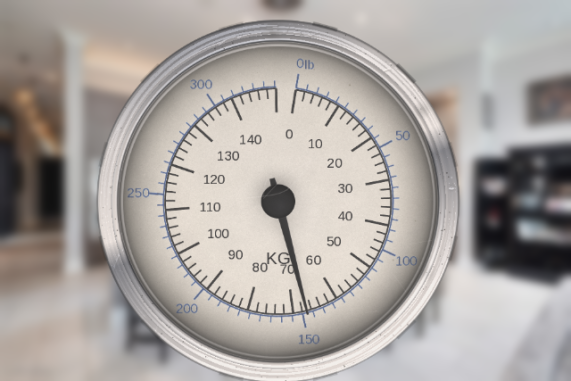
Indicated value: 67kg
